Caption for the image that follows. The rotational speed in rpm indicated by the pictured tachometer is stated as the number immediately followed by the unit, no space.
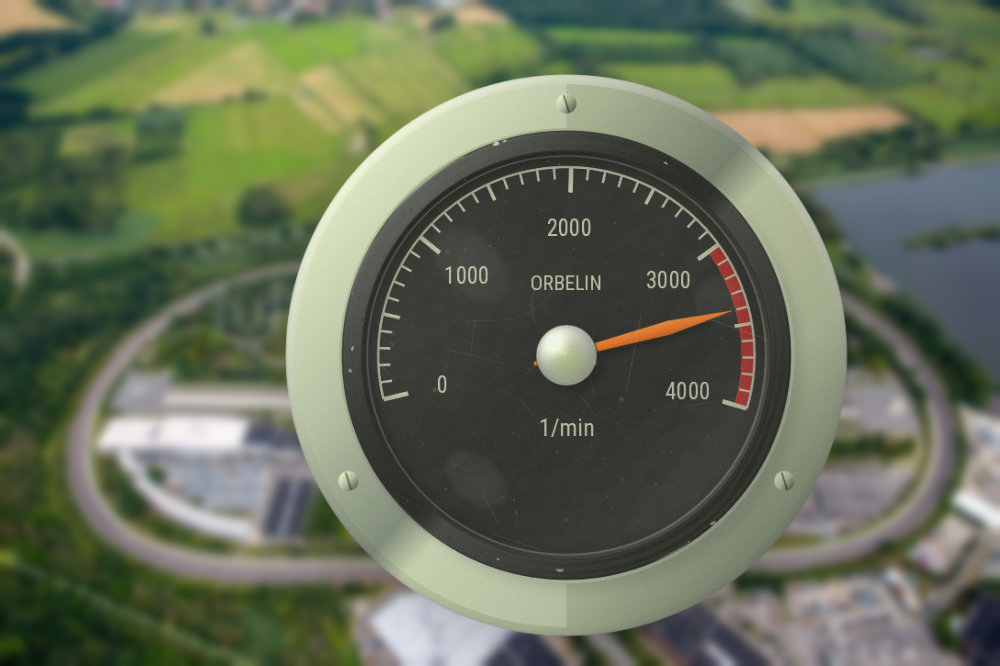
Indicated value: 3400rpm
